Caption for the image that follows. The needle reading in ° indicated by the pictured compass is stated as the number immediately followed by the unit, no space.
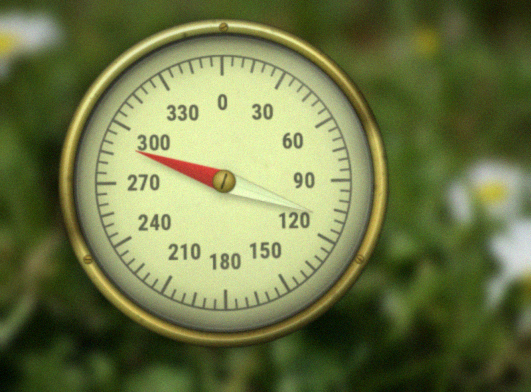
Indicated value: 290°
